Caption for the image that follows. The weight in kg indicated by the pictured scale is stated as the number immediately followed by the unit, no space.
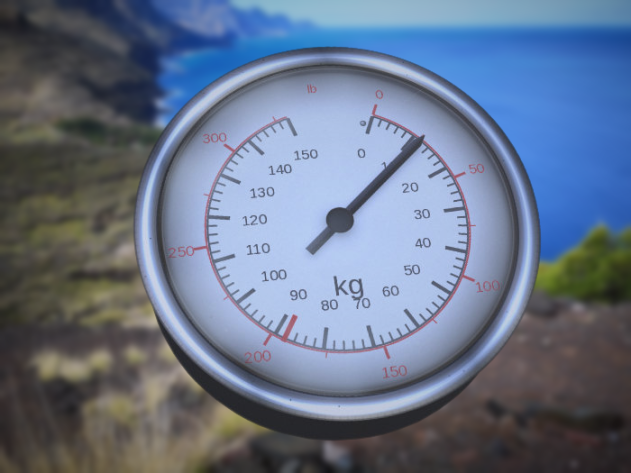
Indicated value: 12kg
